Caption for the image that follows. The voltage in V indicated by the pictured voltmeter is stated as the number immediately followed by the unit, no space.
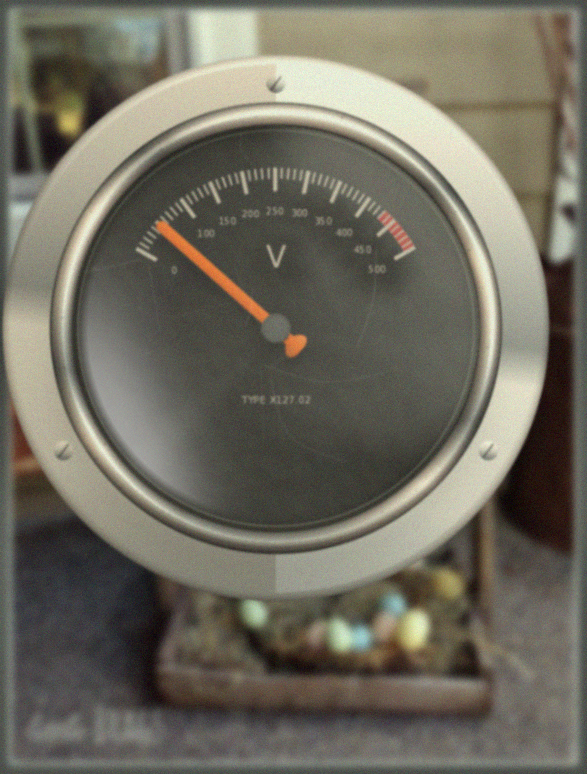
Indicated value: 50V
